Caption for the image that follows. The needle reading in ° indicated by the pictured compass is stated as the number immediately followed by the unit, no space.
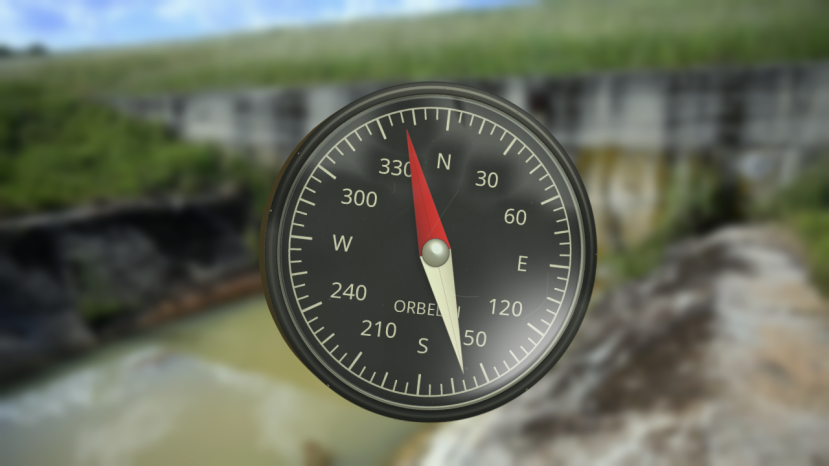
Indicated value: 340°
